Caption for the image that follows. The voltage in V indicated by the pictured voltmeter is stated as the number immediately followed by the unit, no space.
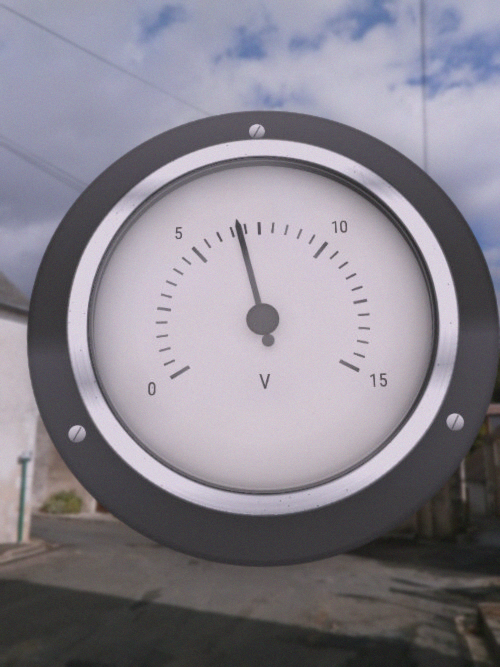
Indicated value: 6.75V
